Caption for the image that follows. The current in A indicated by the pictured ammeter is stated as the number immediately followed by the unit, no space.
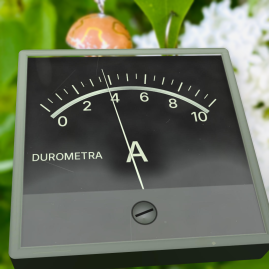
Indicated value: 3.75A
